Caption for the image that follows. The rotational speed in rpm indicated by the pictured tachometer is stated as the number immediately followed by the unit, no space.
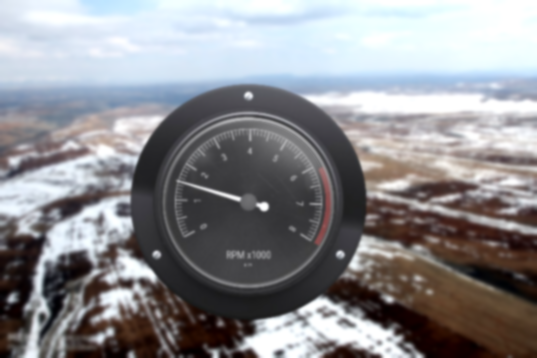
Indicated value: 1500rpm
